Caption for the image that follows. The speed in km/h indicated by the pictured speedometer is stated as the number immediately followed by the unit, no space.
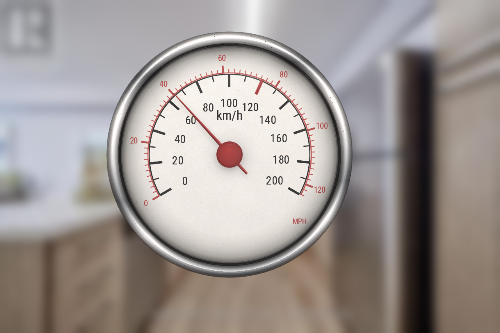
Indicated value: 65km/h
